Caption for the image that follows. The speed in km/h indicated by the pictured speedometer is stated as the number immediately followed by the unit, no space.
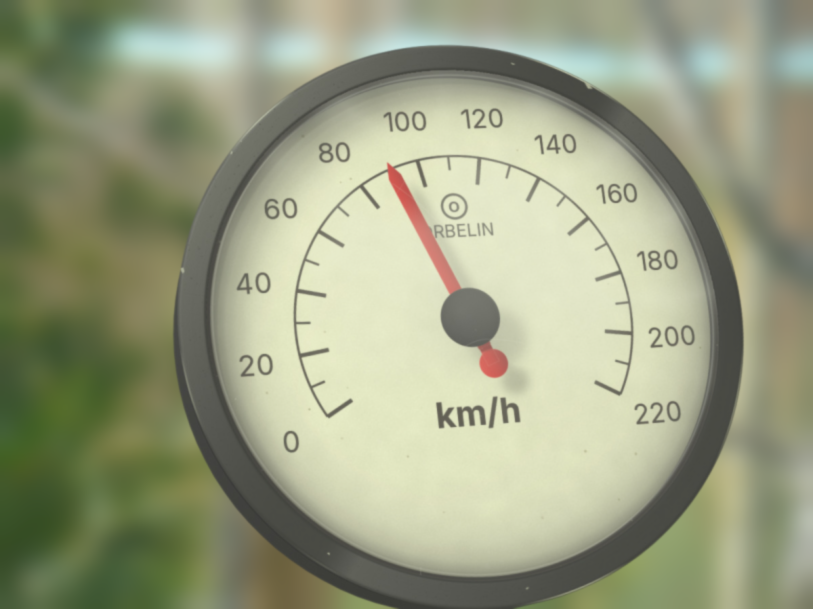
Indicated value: 90km/h
